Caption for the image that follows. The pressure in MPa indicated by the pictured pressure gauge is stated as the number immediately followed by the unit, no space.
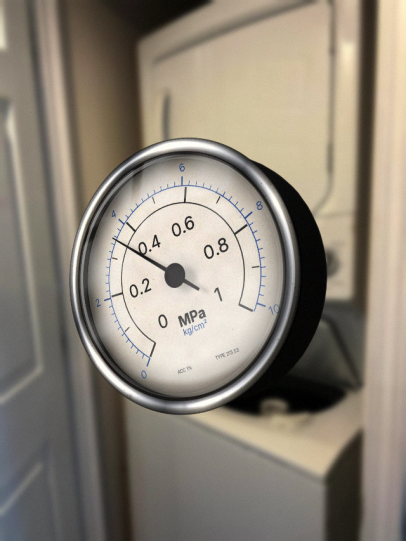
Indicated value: 0.35MPa
